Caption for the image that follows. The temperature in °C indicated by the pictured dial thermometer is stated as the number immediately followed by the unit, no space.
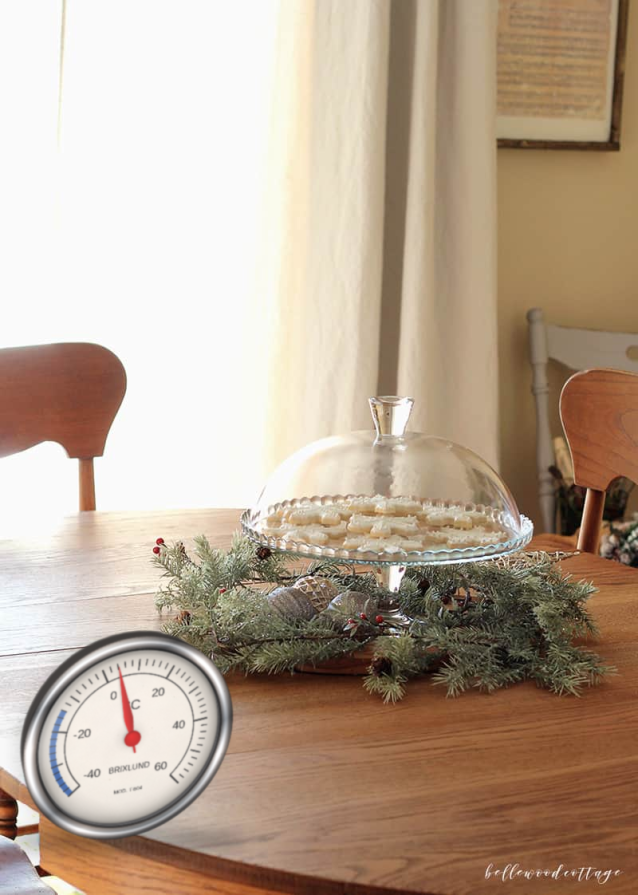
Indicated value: 4°C
